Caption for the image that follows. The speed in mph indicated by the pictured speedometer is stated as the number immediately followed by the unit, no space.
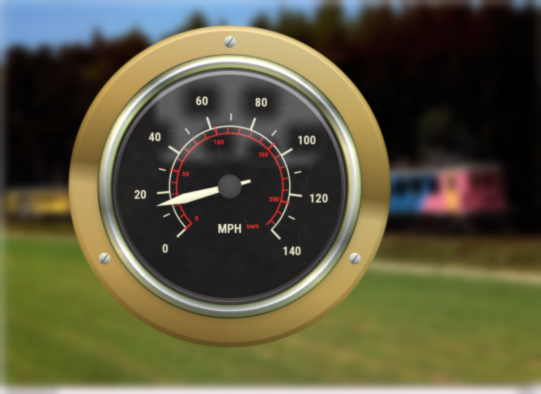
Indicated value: 15mph
